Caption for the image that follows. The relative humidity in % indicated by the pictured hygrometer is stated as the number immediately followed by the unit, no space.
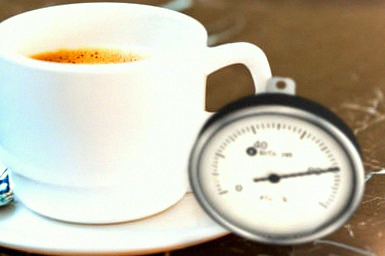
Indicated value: 80%
